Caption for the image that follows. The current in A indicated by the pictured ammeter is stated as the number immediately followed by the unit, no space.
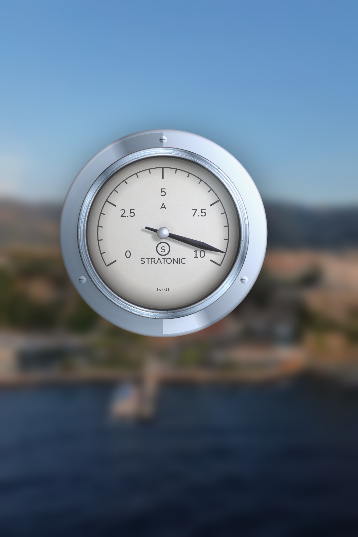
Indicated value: 9.5A
